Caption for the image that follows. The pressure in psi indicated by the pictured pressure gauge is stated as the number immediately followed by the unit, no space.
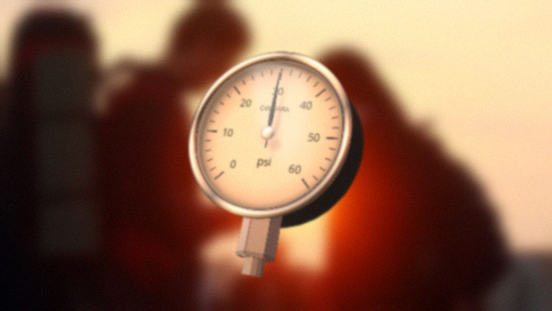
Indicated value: 30psi
